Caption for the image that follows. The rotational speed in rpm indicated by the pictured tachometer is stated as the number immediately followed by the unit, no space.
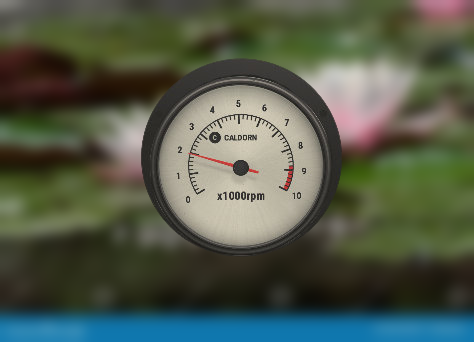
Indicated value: 2000rpm
